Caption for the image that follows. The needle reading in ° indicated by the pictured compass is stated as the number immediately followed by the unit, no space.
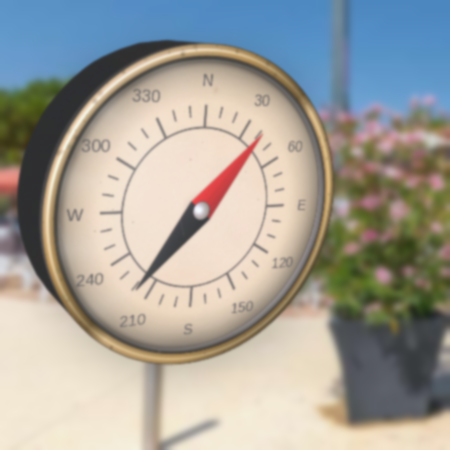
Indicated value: 40°
